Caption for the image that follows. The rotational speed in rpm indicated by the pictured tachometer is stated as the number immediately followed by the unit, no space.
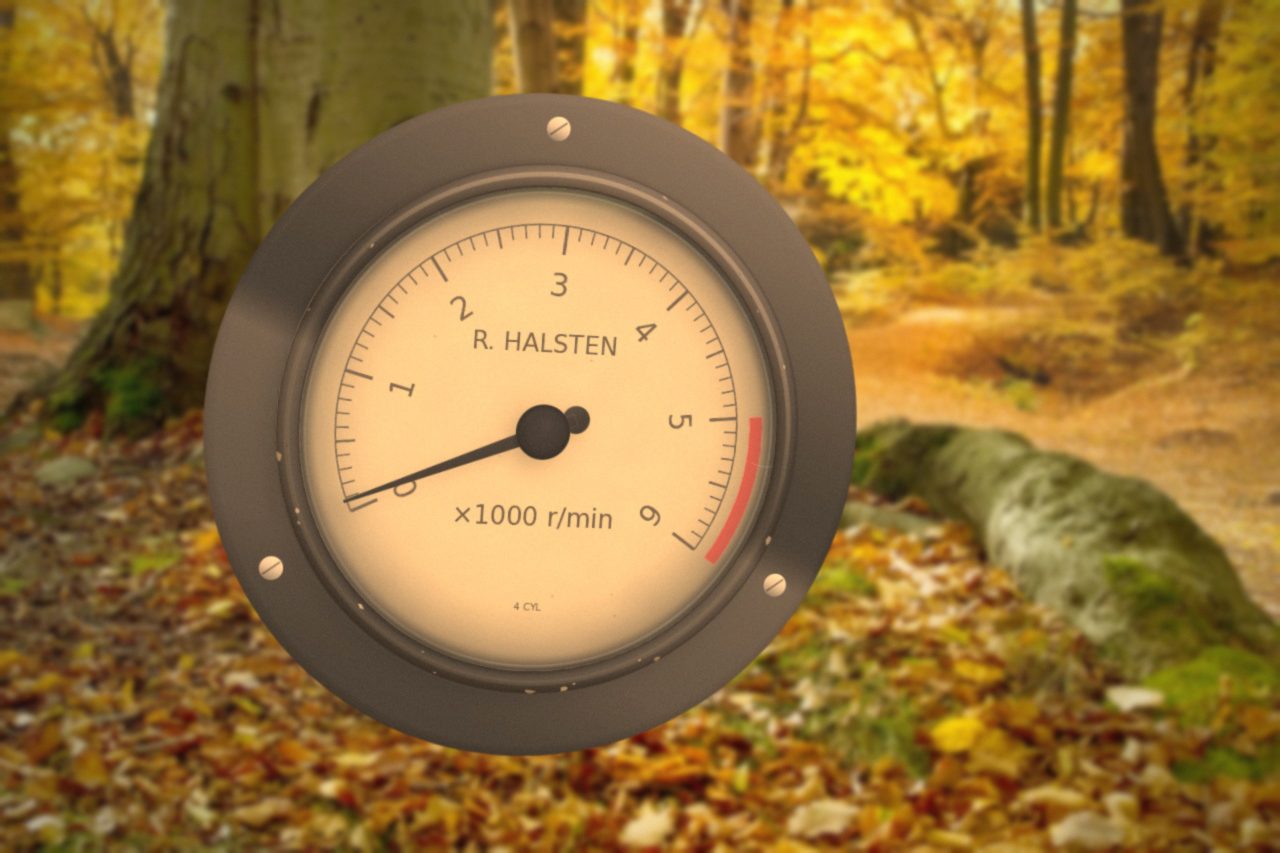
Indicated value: 100rpm
